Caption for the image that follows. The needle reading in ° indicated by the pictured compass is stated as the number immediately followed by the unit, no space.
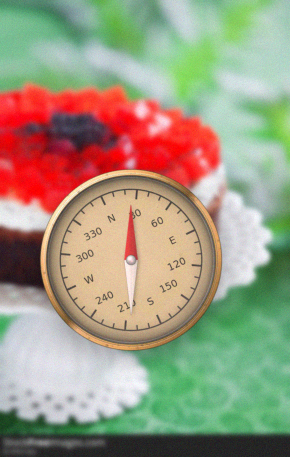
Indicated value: 25°
